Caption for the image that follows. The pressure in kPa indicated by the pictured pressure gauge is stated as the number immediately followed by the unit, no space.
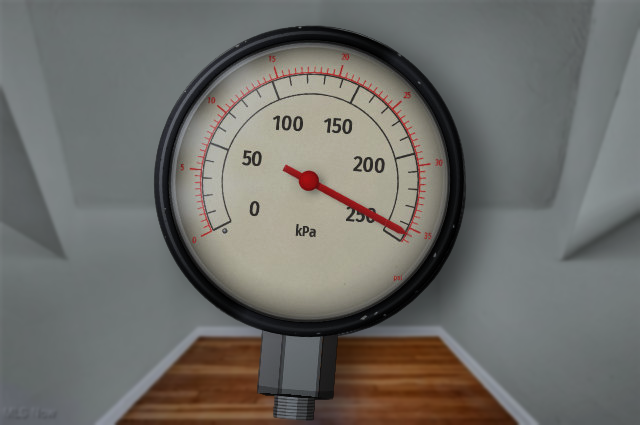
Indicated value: 245kPa
